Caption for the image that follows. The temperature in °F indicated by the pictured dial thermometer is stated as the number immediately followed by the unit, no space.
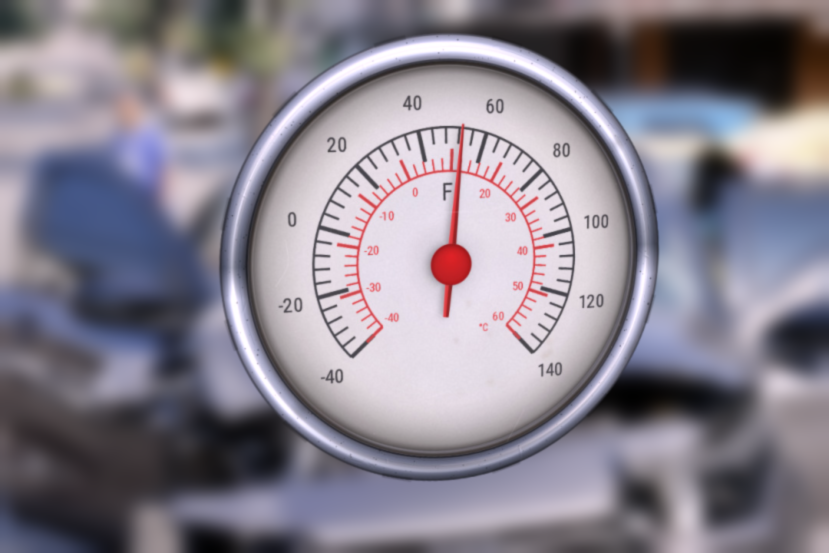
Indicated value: 52°F
